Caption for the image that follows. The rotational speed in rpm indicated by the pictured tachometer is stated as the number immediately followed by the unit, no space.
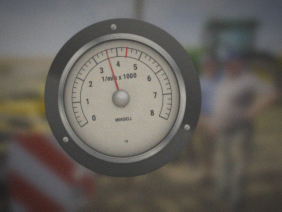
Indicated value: 3600rpm
